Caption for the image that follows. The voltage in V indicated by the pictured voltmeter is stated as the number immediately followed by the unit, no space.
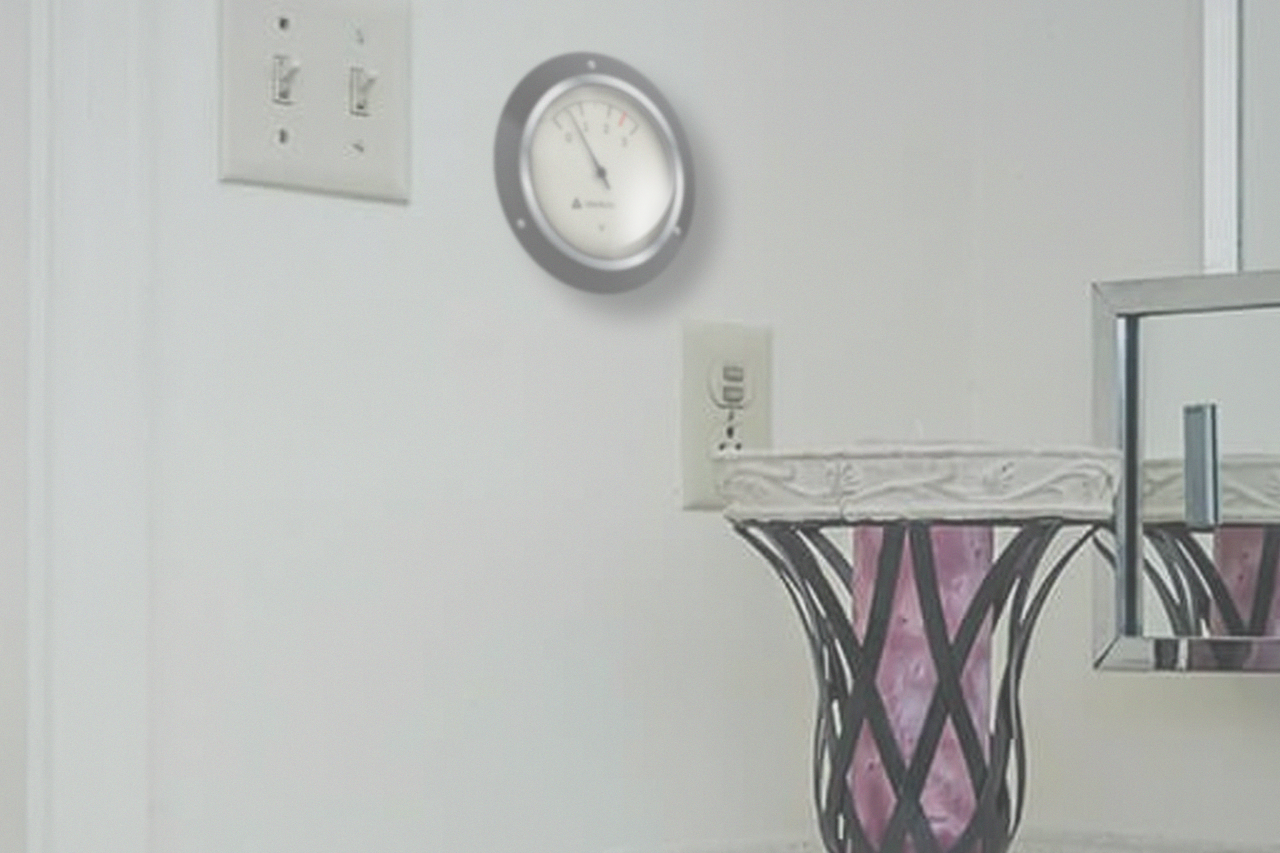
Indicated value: 0.5V
